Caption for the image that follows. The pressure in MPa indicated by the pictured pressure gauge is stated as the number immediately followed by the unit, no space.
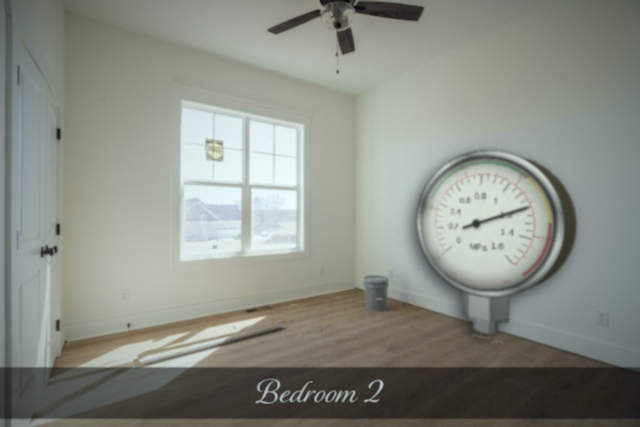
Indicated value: 1.2MPa
